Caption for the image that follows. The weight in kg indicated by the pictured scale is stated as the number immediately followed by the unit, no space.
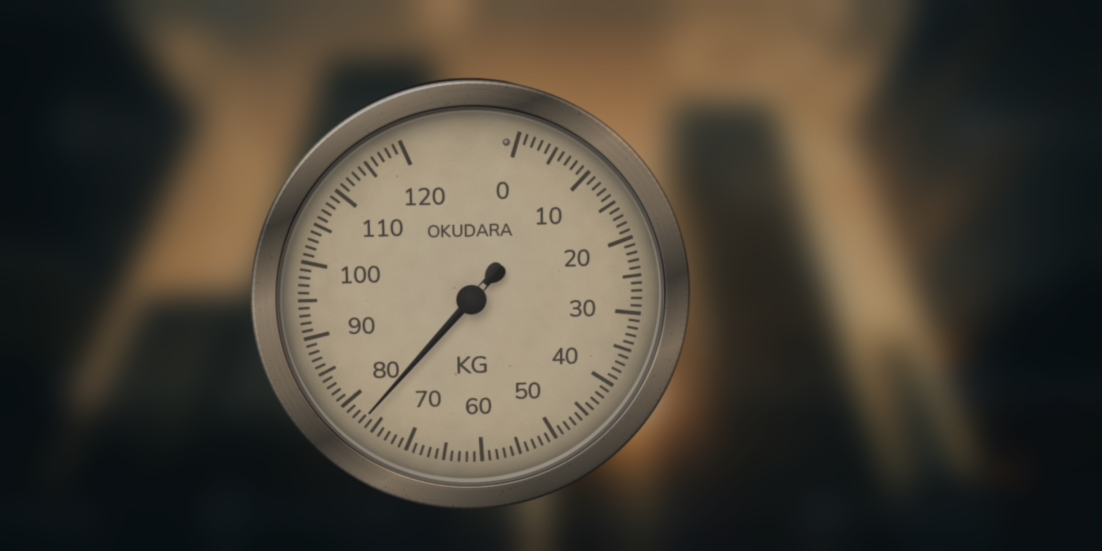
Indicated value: 77kg
